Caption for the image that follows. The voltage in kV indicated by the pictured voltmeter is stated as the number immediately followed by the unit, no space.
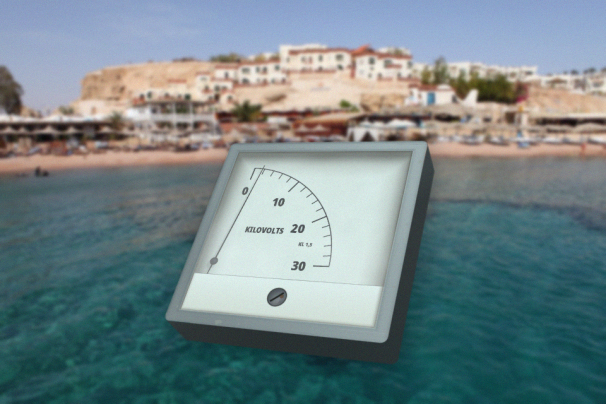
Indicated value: 2kV
